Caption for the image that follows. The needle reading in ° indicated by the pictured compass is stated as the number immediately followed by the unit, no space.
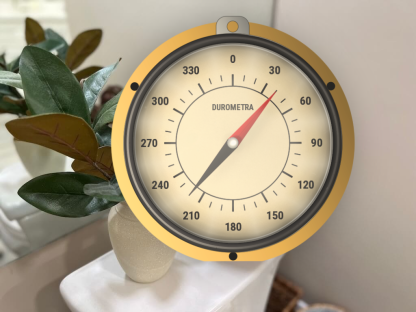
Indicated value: 40°
